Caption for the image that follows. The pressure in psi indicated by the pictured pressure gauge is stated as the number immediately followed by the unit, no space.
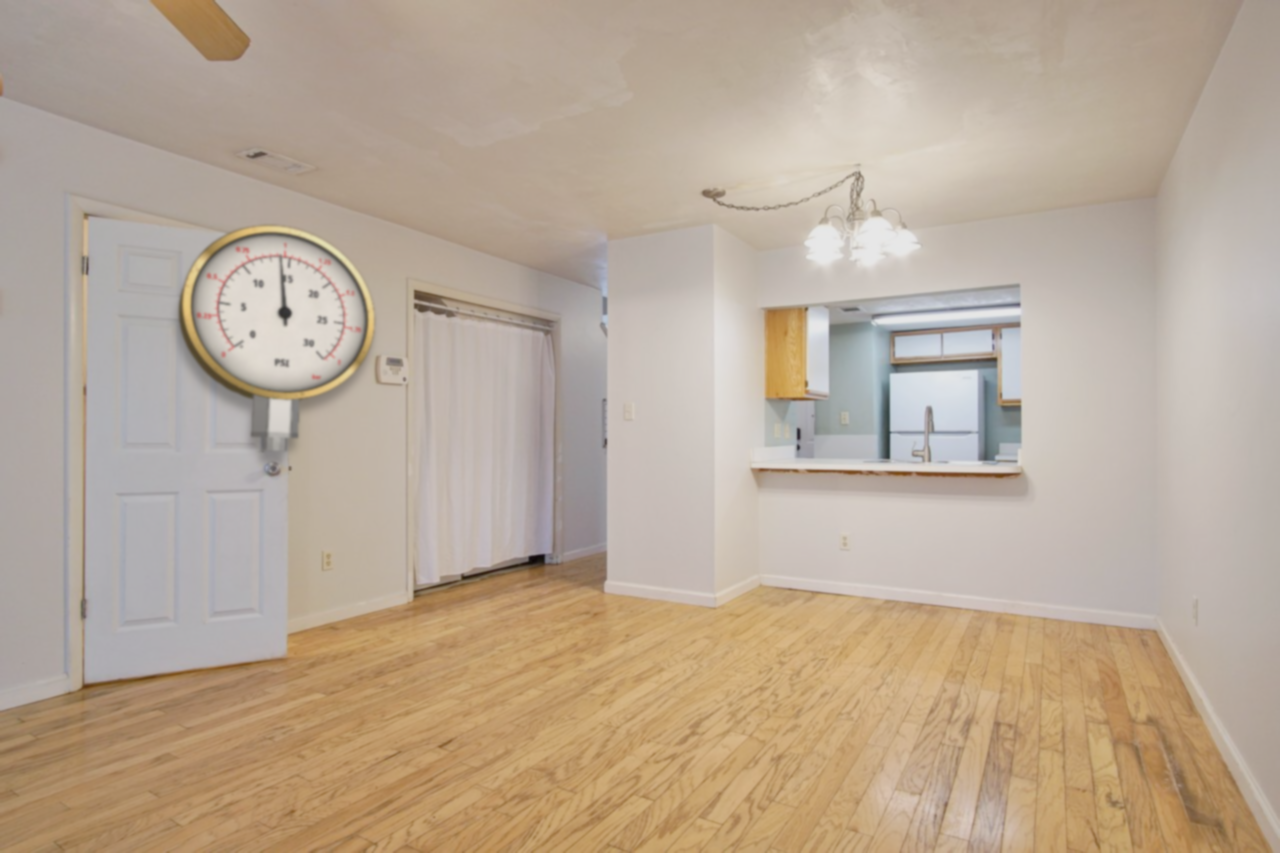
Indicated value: 14psi
